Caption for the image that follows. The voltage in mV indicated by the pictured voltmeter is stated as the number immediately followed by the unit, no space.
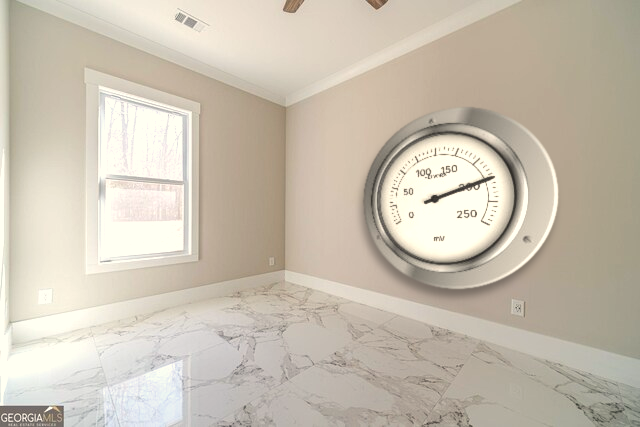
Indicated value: 200mV
